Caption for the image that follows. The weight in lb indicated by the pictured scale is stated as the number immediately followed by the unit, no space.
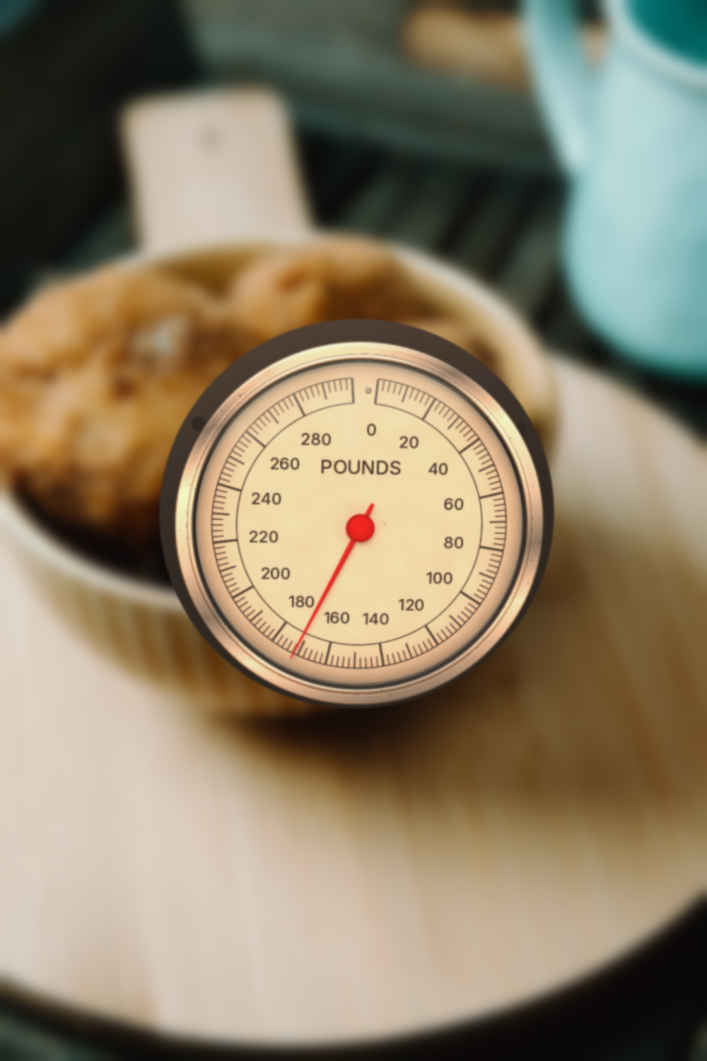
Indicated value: 172lb
